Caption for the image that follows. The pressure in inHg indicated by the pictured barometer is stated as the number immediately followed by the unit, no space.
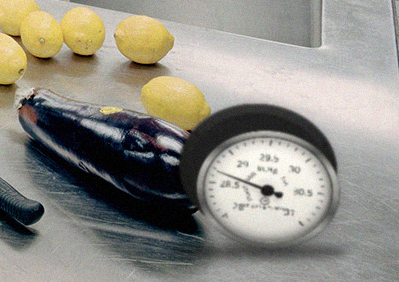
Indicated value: 28.7inHg
